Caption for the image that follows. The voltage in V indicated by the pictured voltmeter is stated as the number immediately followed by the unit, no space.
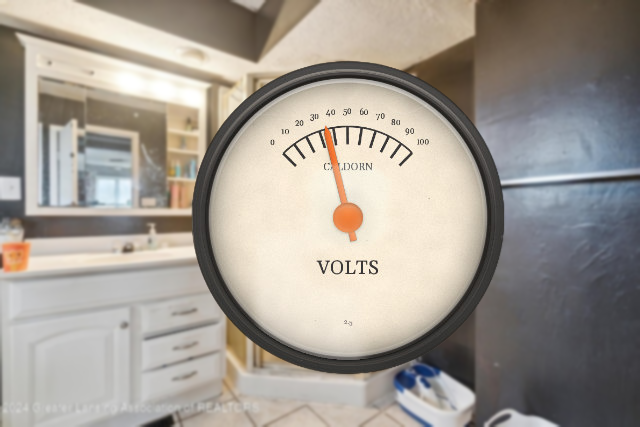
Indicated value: 35V
